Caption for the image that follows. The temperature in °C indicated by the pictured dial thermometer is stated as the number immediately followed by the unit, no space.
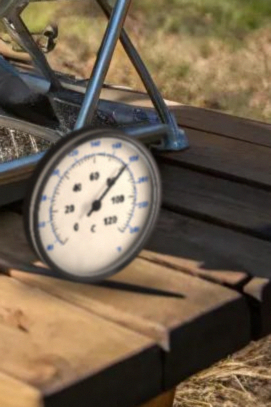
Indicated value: 80°C
